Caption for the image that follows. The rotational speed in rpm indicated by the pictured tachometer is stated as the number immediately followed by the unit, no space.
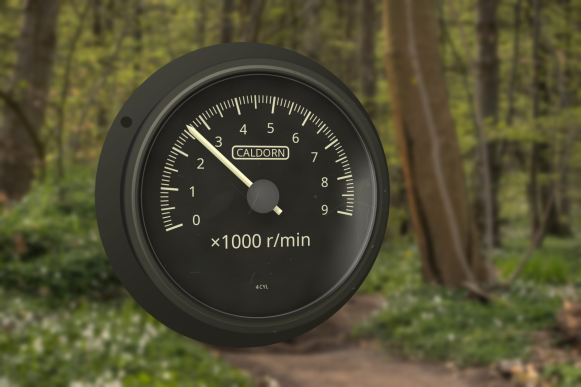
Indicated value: 2600rpm
